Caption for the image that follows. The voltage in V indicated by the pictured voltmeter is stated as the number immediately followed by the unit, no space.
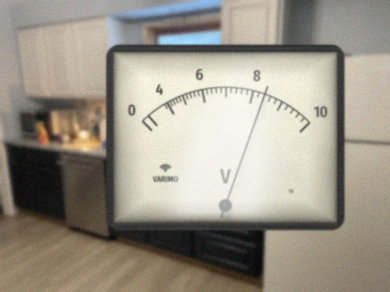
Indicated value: 8.4V
